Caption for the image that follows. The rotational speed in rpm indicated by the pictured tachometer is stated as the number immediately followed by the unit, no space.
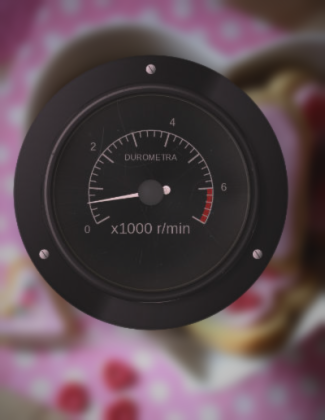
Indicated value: 600rpm
